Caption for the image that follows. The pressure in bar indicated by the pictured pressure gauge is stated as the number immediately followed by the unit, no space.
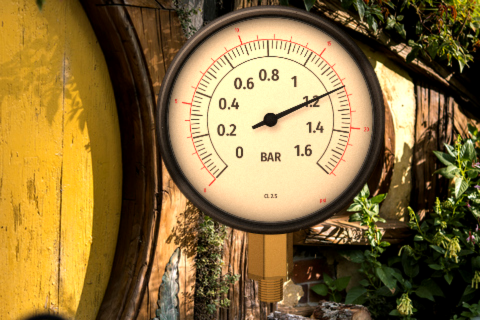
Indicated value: 1.2bar
